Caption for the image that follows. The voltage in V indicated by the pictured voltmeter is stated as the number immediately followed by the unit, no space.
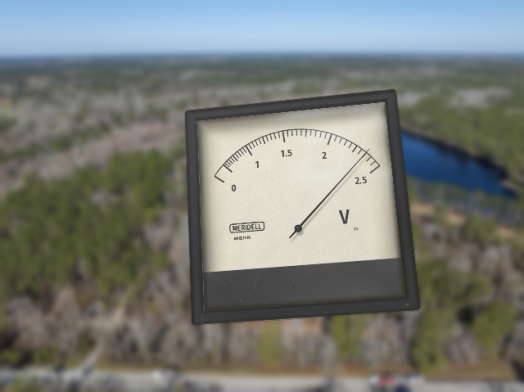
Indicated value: 2.35V
